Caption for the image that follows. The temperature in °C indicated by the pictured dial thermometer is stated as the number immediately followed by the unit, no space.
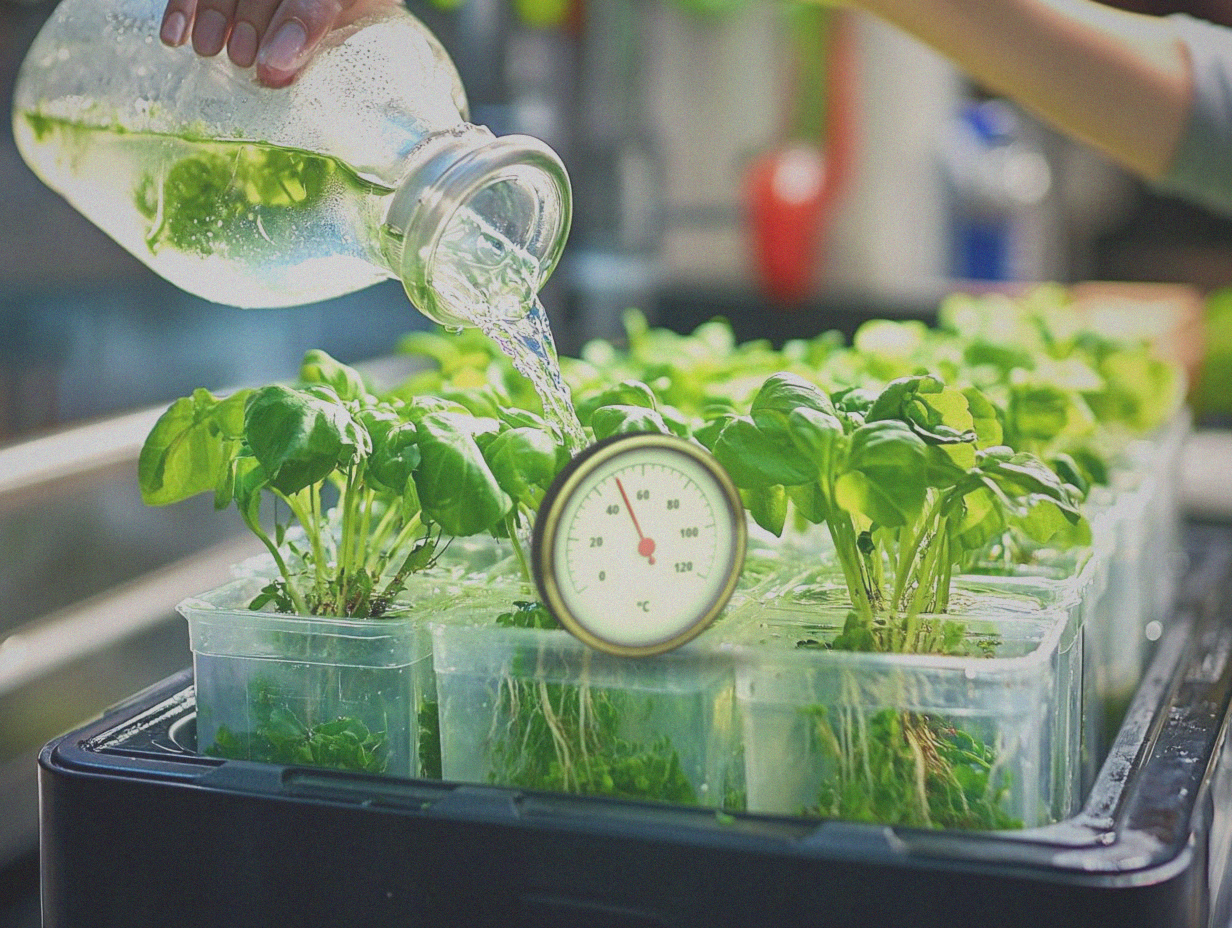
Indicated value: 48°C
